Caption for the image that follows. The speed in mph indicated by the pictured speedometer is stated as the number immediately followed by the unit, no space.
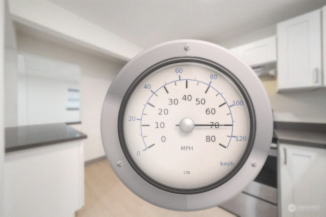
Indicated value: 70mph
